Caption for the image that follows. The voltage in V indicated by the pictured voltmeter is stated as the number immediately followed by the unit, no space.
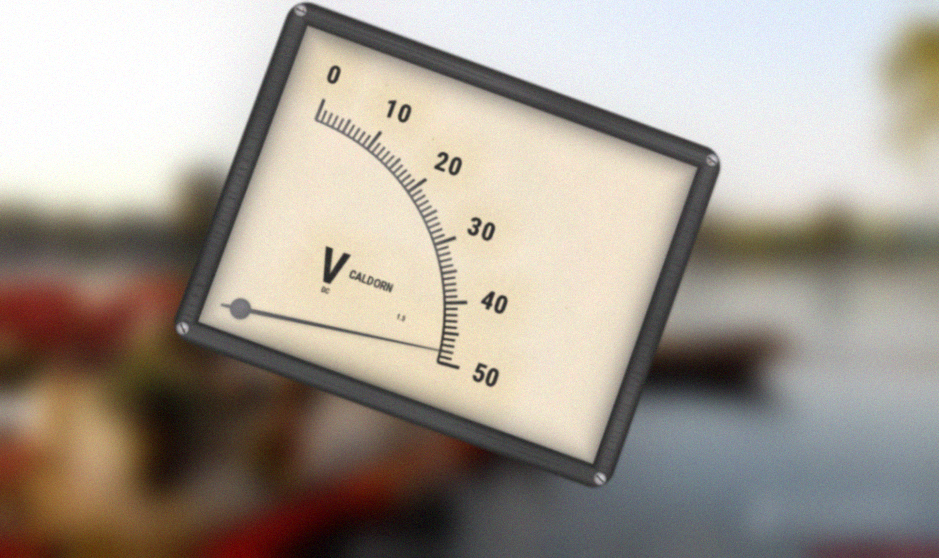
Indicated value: 48V
